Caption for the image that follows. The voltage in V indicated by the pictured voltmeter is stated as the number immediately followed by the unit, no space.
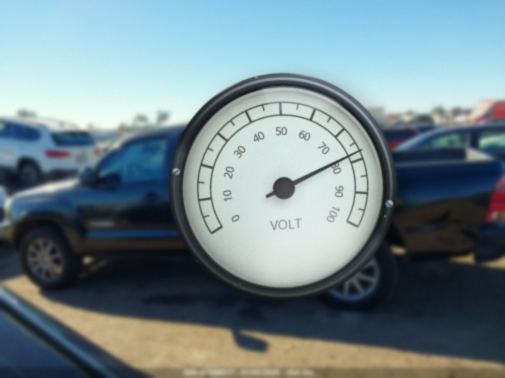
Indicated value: 77.5V
